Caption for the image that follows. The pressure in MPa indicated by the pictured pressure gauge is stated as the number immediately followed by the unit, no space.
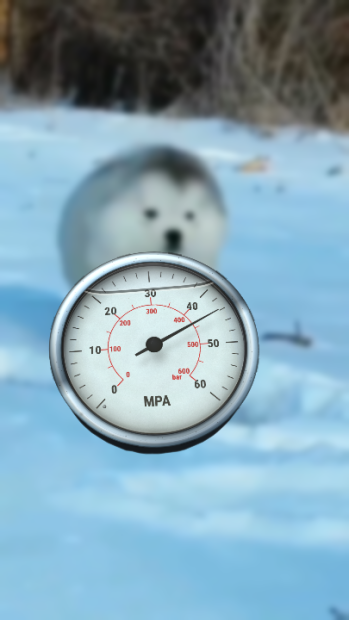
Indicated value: 44MPa
